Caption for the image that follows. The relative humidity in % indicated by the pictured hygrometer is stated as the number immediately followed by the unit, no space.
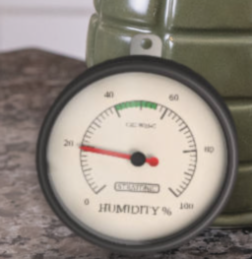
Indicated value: 20%
